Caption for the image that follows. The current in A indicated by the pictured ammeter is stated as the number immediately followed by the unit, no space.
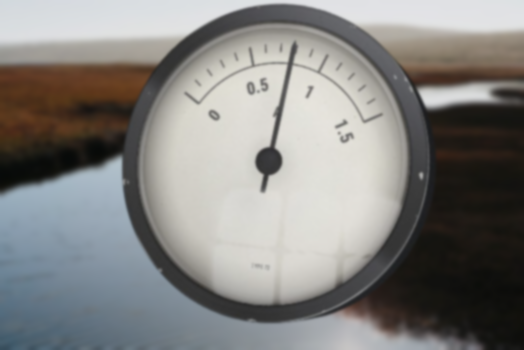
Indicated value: 0.8A
